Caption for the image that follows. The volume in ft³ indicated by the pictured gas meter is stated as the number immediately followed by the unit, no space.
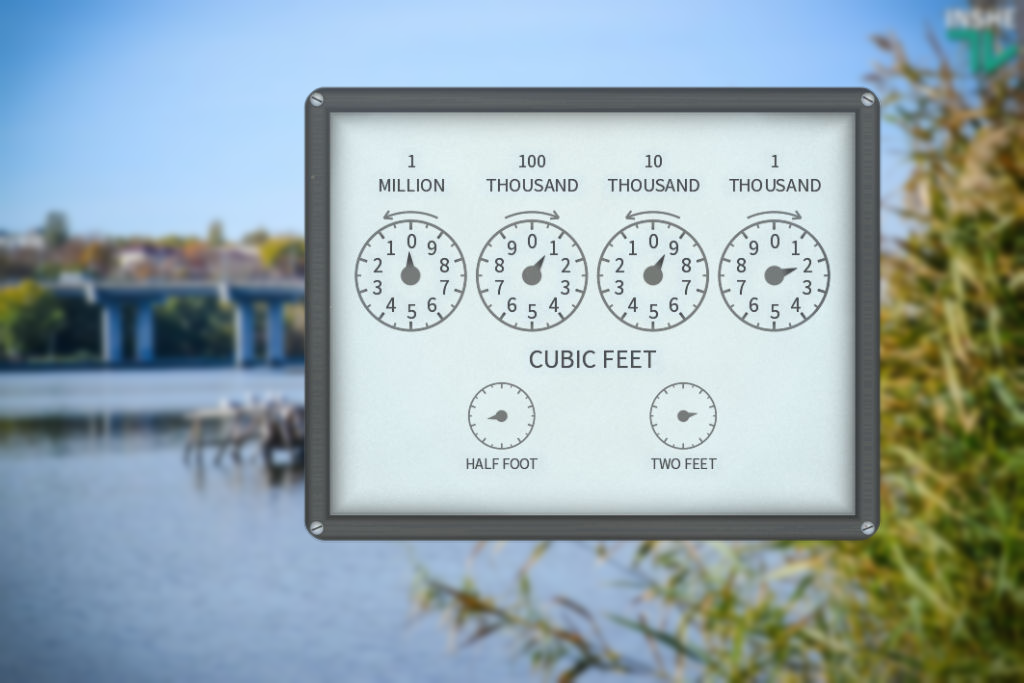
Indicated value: 9200ft³
